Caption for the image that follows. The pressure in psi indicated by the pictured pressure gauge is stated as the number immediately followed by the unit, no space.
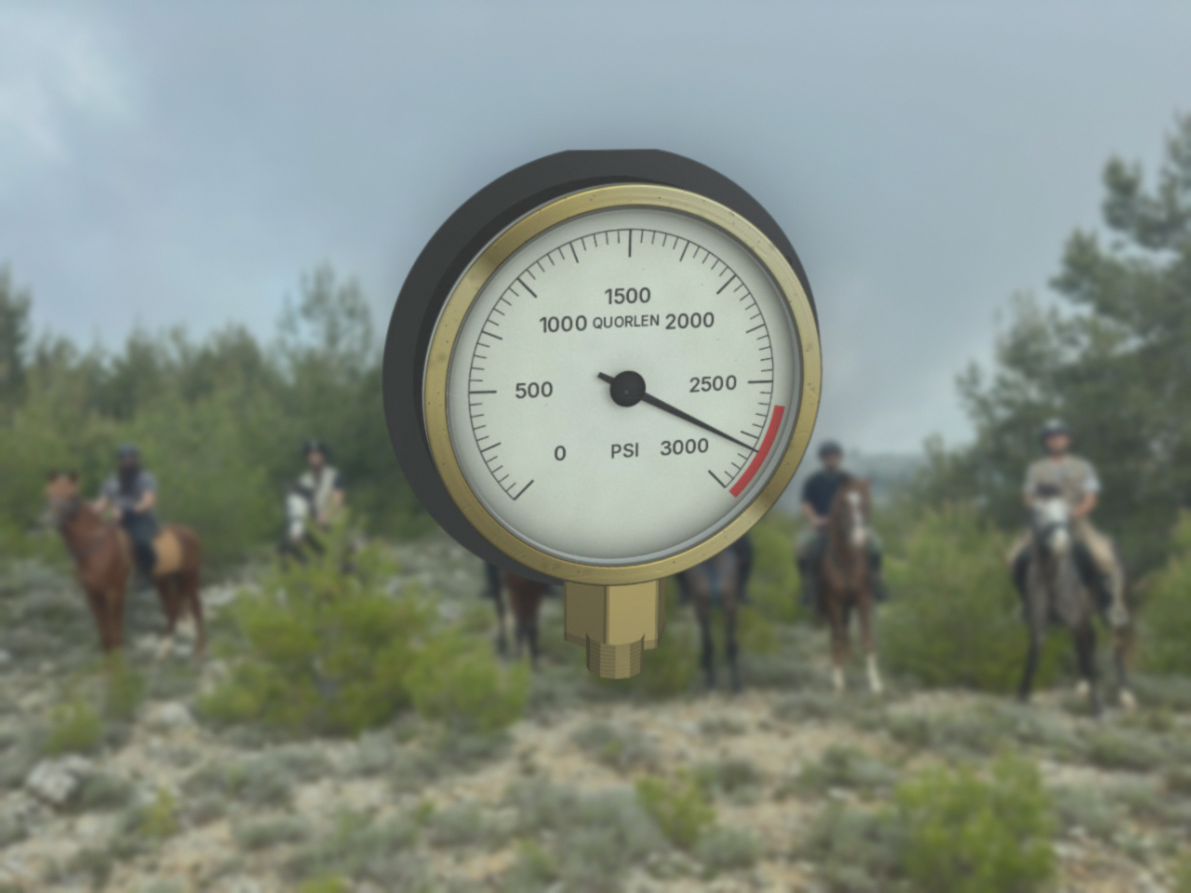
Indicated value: 2800psi
